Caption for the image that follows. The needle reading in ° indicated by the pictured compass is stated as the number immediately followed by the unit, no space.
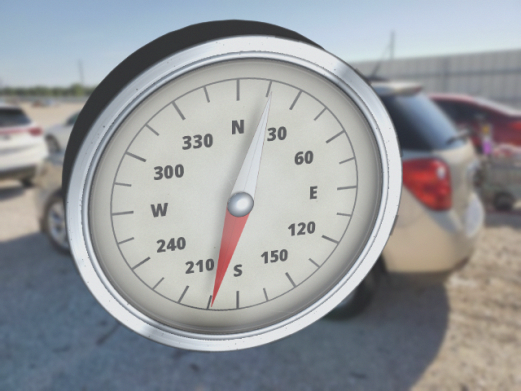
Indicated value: 195°
